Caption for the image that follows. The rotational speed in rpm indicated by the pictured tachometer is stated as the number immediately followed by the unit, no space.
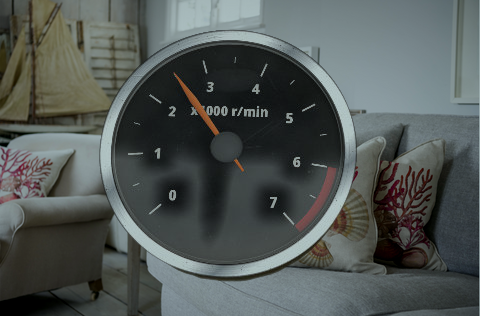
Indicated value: 2500rpm
